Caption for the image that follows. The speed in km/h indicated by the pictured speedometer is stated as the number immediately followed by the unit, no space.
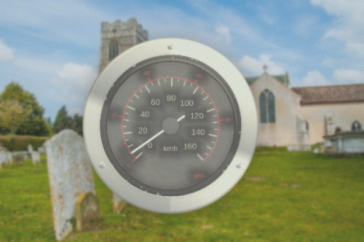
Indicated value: 5km/h
